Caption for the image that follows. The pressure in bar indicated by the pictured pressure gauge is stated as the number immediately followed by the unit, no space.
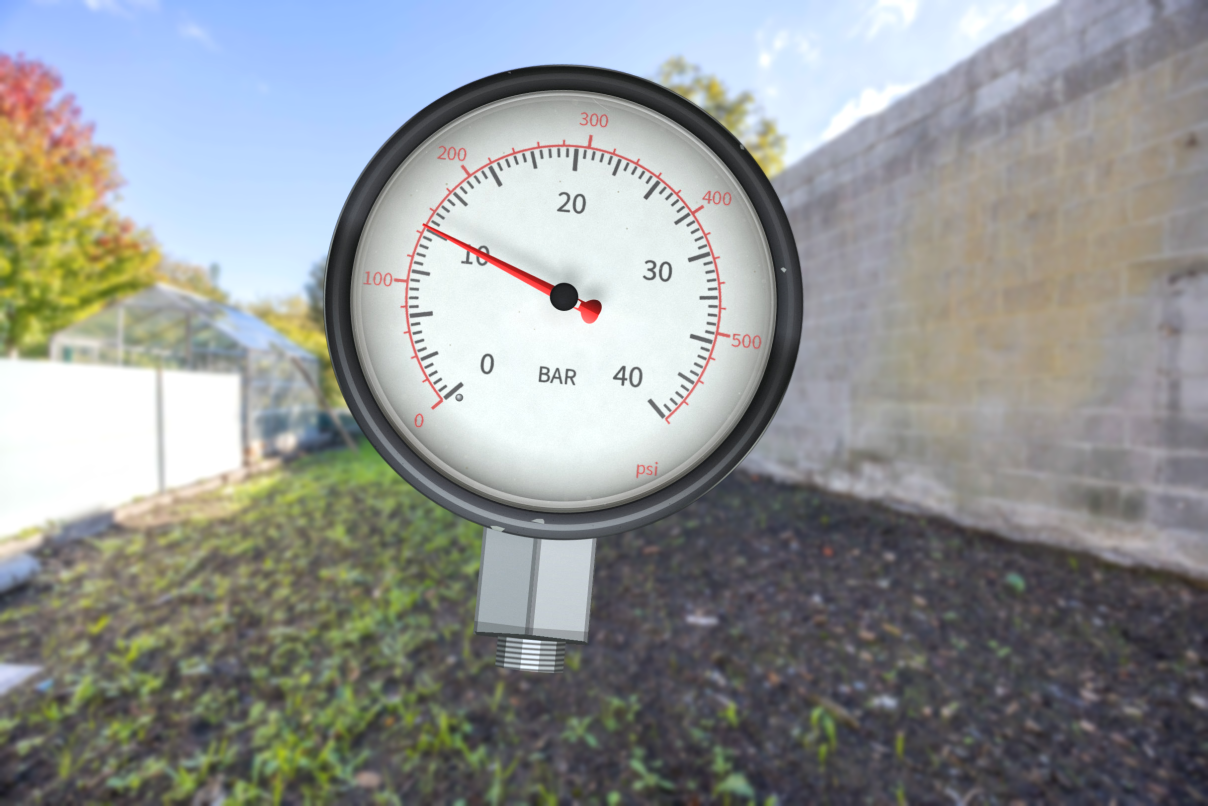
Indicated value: 10bar
